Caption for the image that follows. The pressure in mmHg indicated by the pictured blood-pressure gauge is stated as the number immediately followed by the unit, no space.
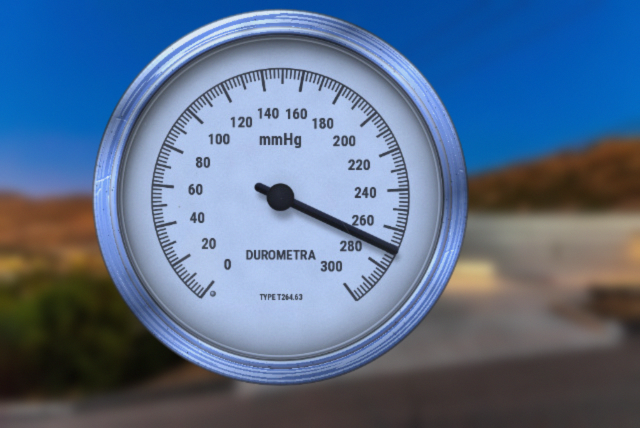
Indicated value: 270mmHg
